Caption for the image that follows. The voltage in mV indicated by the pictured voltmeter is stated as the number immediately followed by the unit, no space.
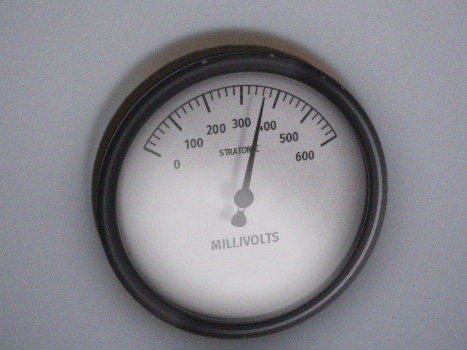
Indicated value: 360mV
